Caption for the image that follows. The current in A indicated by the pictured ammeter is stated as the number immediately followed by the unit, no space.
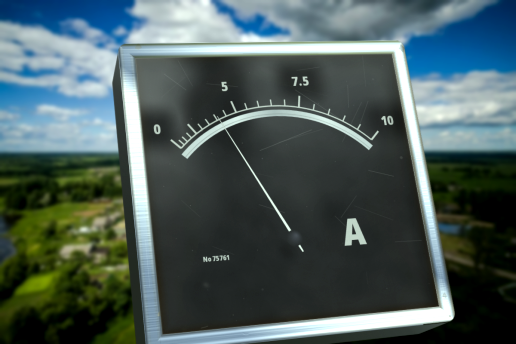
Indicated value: 4A
